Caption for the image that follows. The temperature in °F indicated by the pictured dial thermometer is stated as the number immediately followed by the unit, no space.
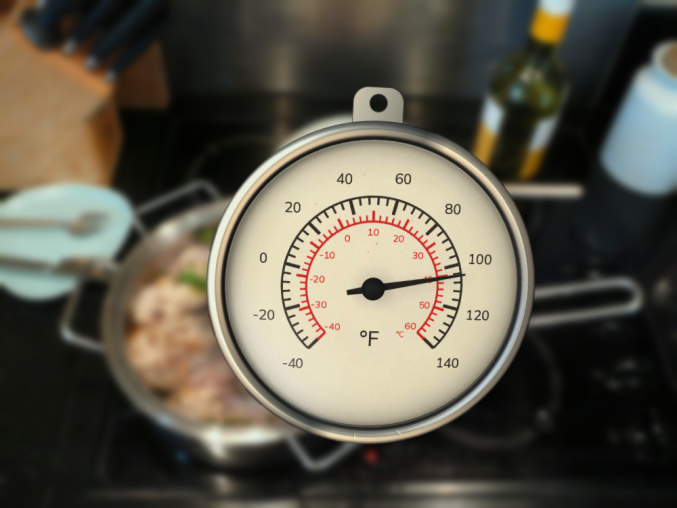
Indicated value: 104°F
